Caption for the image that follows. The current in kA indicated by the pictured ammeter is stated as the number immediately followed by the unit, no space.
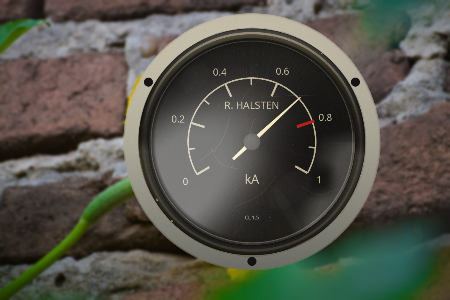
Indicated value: 0.7kA
